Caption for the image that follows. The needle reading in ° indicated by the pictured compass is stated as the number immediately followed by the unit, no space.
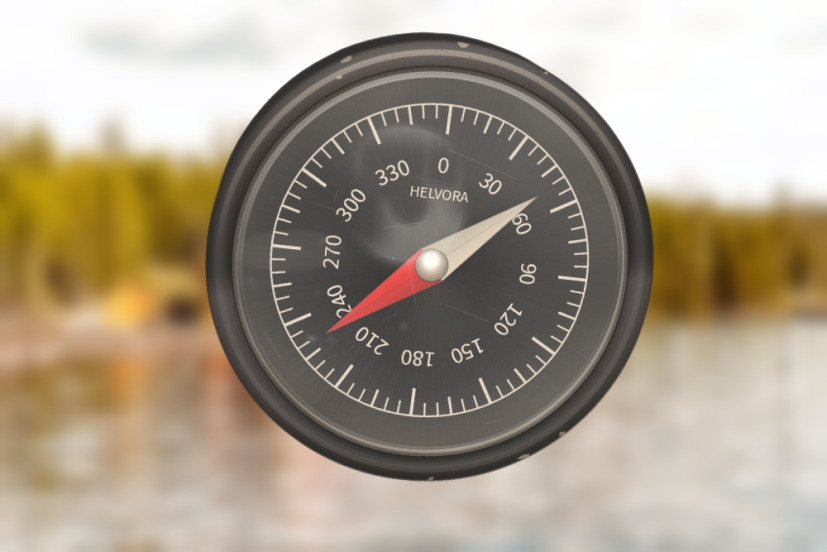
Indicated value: 230°
